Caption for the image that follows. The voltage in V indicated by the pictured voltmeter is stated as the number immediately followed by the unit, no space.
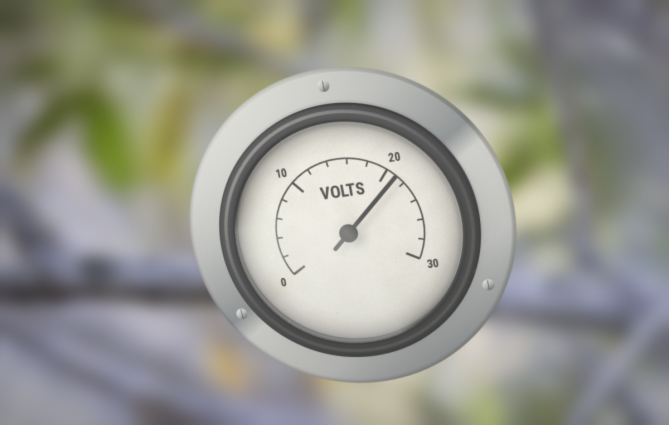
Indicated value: 21V
